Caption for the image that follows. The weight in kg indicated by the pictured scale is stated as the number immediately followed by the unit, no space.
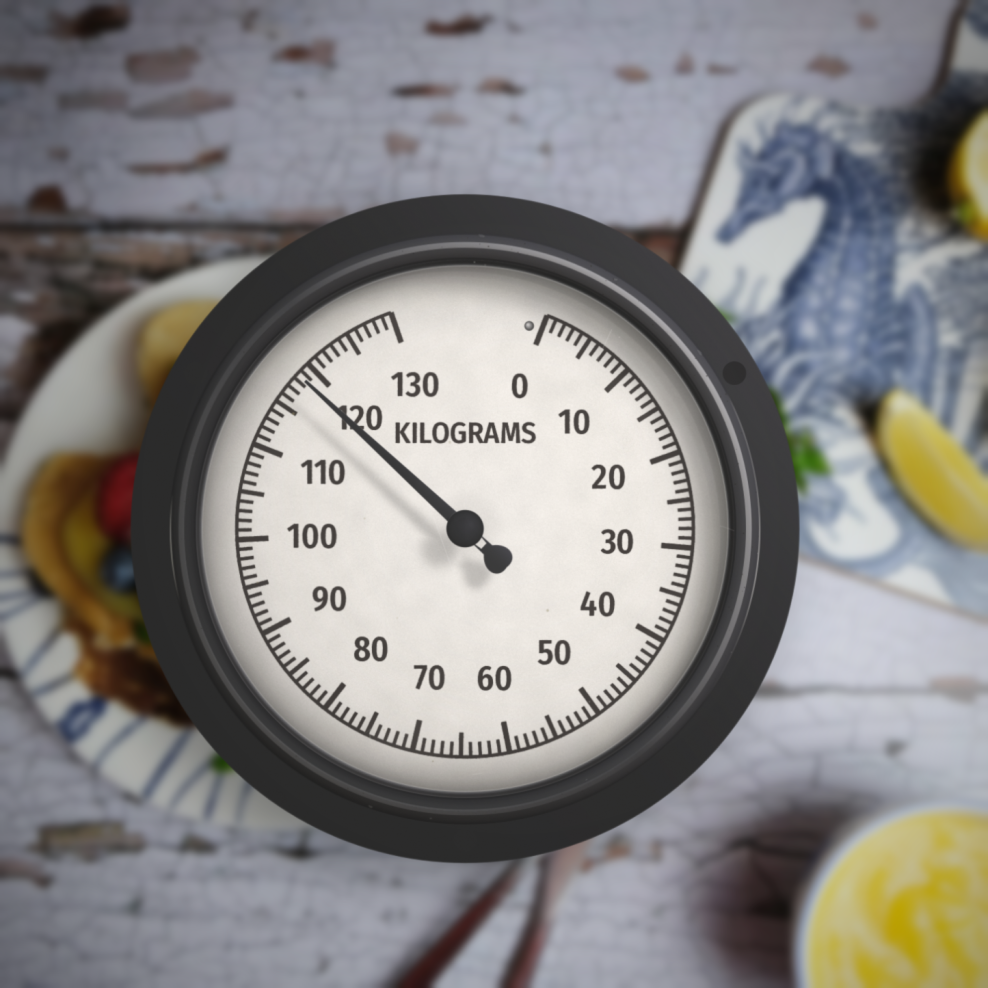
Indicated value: 118.5kg
